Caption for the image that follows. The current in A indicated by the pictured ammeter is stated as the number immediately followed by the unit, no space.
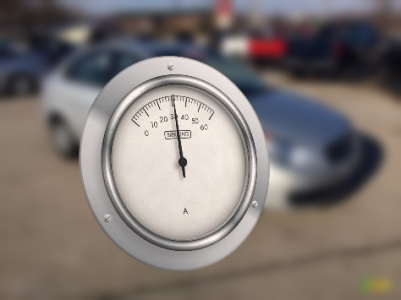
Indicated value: 30A
